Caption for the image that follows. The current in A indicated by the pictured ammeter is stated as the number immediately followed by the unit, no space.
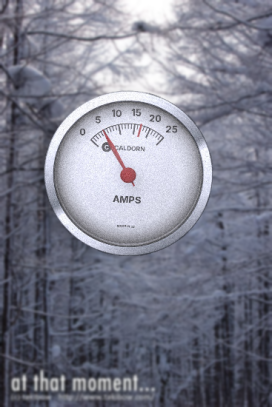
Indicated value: 5A
